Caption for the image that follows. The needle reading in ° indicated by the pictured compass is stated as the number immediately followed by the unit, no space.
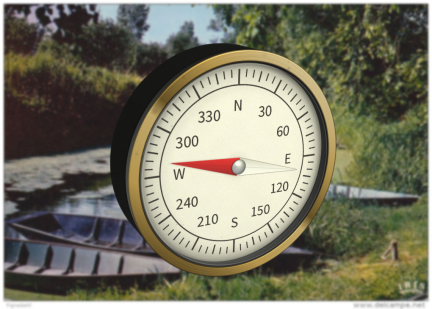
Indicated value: 280°
